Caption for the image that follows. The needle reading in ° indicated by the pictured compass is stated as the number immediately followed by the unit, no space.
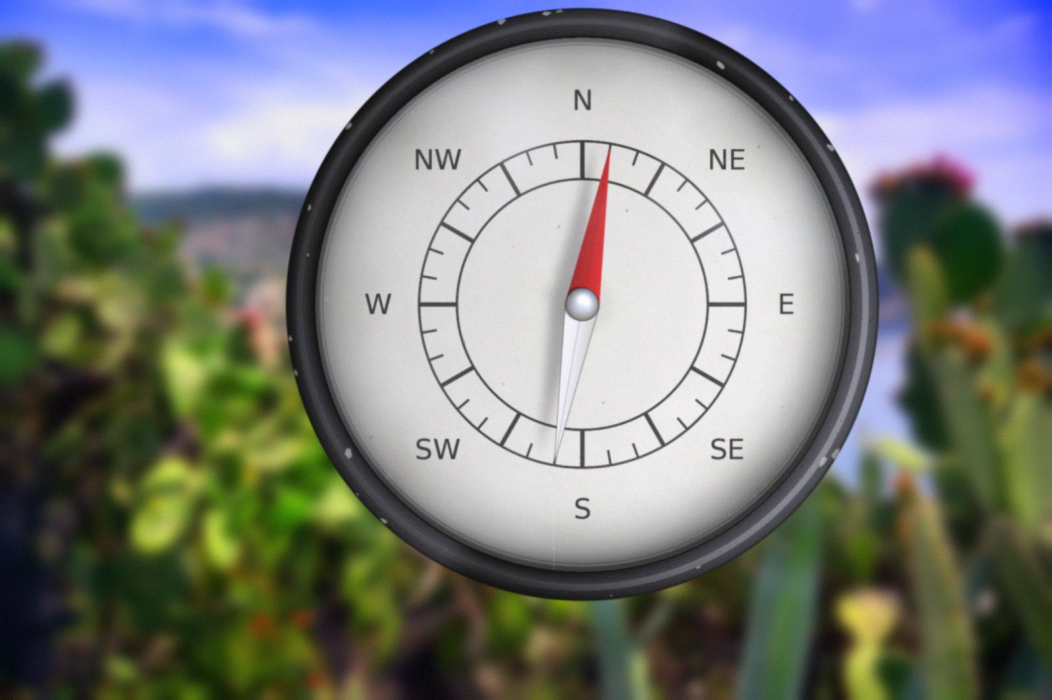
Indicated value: 10°
